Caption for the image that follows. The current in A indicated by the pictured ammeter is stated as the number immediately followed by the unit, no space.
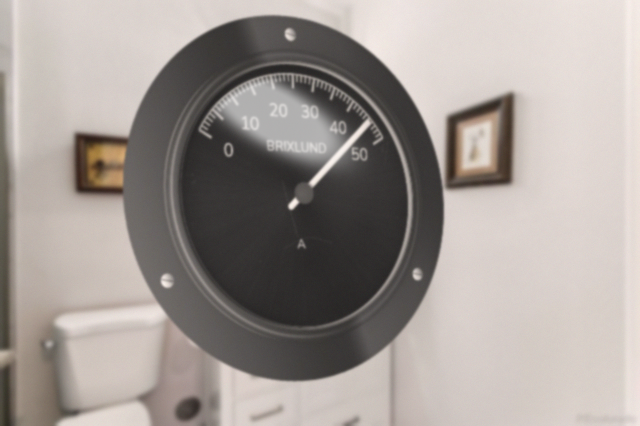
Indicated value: 45A
